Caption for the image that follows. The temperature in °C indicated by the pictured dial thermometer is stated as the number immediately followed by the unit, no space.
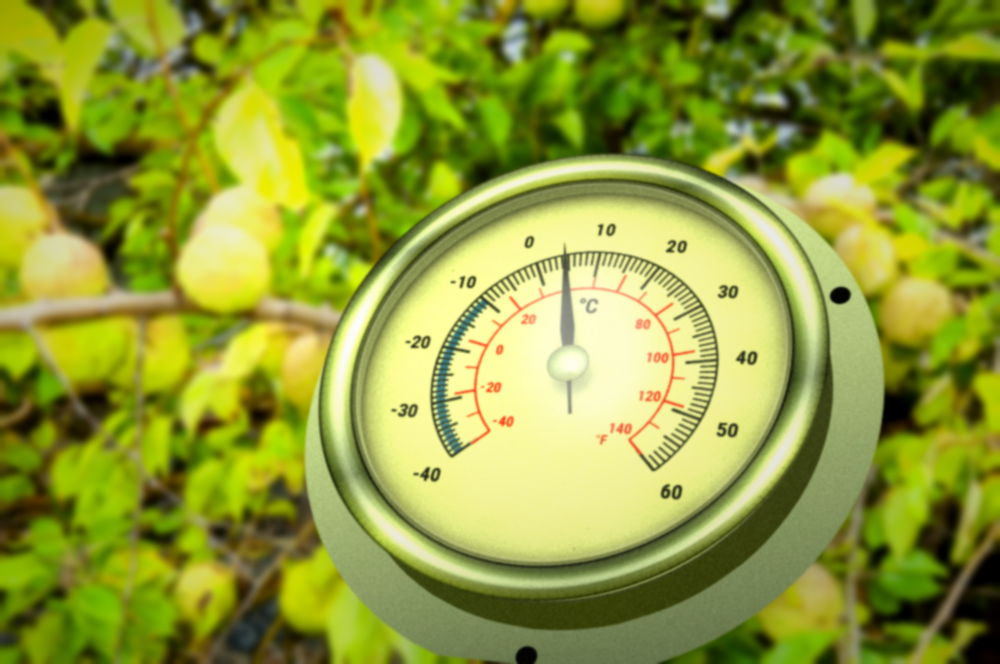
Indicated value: 5°C
